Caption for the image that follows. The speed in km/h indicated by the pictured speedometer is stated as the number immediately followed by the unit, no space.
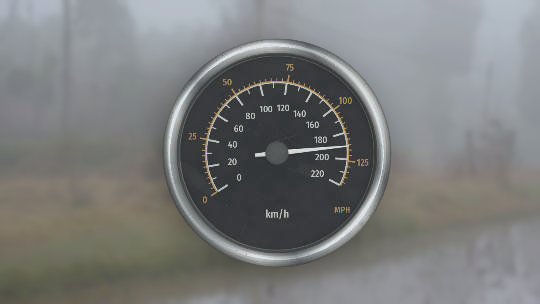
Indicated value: 190km/h
